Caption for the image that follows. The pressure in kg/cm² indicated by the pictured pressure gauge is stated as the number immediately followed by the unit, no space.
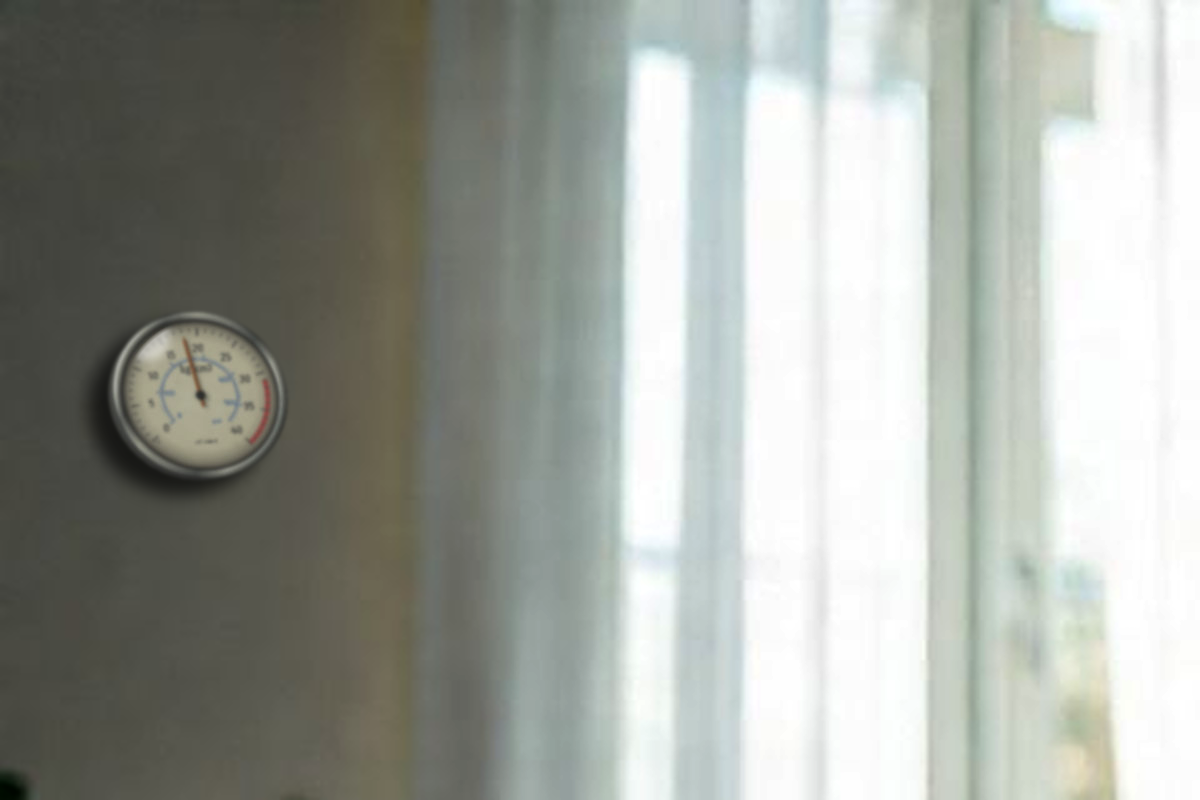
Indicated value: 18kg/cm²
